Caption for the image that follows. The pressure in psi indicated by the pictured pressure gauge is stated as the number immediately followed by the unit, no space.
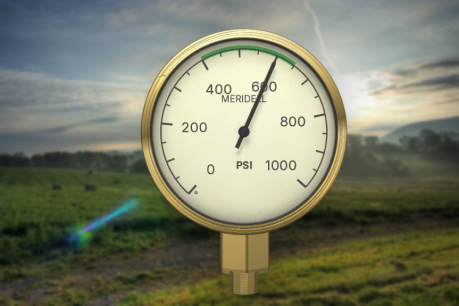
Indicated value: 600psi
